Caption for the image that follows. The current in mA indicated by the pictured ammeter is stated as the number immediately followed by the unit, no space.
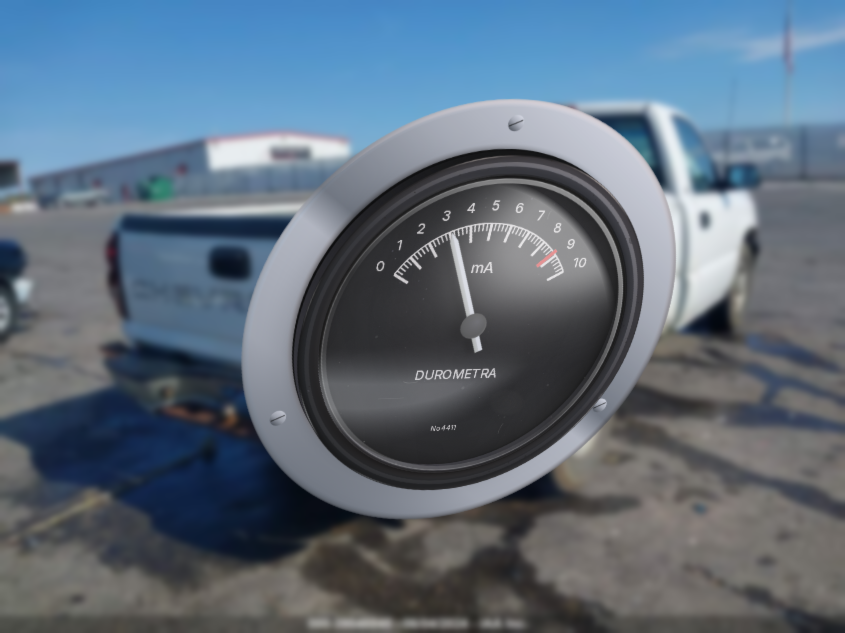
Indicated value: 3mA
